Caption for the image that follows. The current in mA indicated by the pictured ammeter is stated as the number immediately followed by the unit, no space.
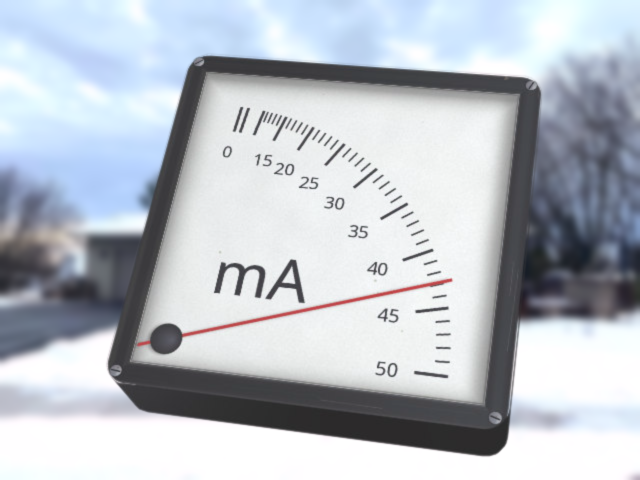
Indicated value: 43mA
